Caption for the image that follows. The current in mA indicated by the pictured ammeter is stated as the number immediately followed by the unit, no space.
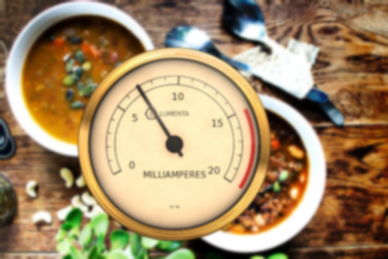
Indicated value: 7mA
